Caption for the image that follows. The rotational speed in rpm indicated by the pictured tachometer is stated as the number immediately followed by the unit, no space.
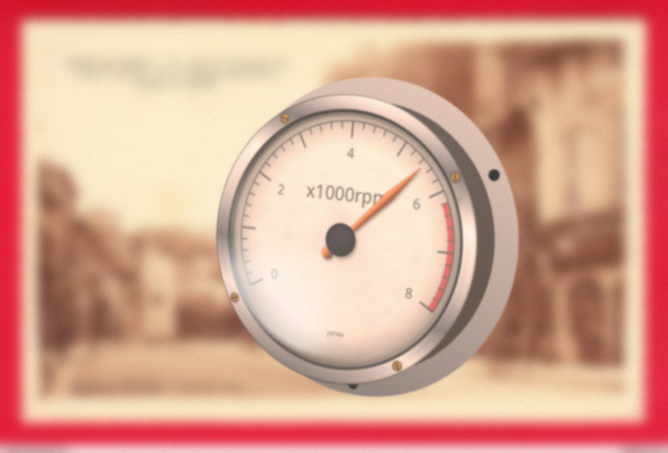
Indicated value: 5500rpm
